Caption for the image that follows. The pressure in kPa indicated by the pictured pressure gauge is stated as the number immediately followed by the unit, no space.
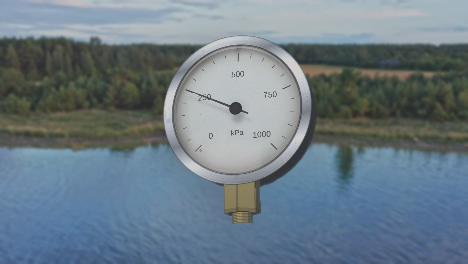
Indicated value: 250kPa
